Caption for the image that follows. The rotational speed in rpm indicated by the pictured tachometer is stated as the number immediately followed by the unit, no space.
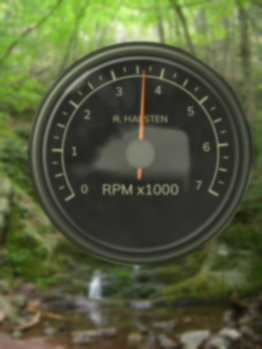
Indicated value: 3625rpm
